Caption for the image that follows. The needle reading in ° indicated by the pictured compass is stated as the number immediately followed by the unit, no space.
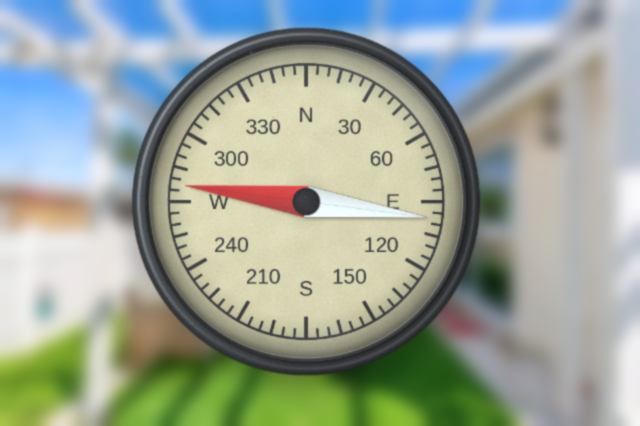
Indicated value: 277.5°
